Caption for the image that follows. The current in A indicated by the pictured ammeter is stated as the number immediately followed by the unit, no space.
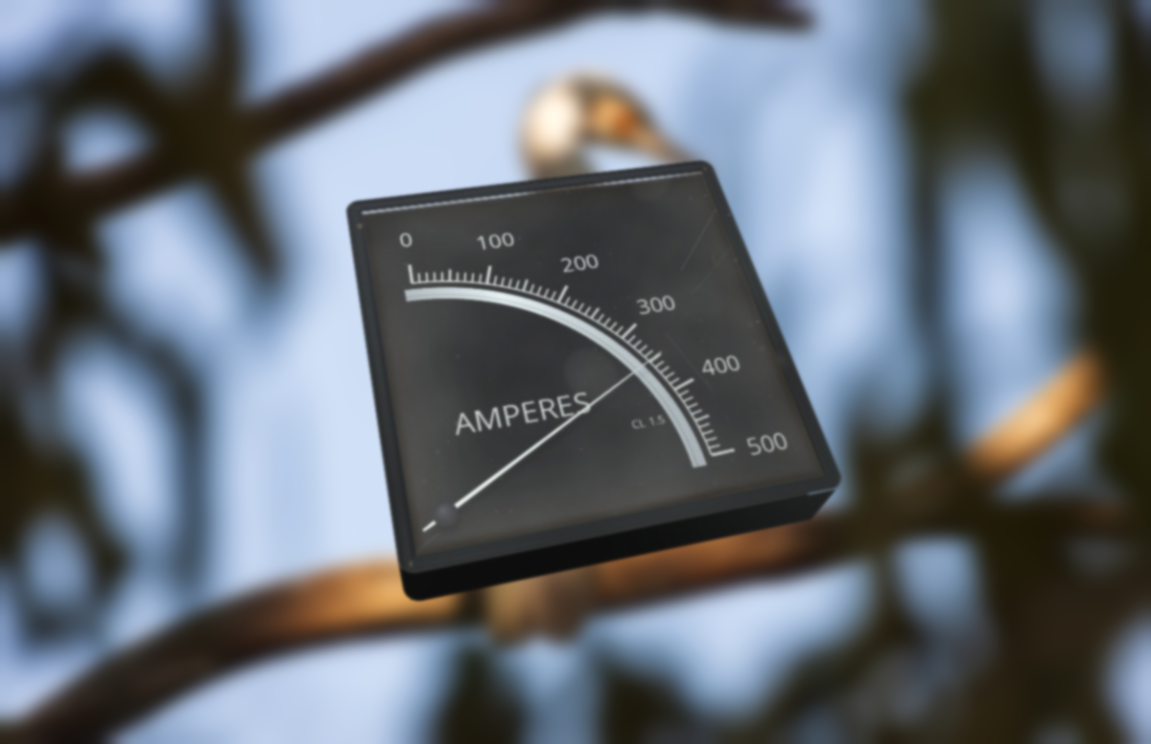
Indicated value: 350A
